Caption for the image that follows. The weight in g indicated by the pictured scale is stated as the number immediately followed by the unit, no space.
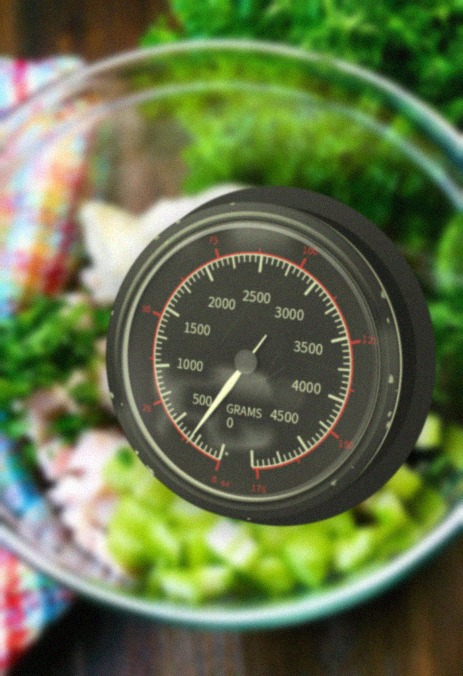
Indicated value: 300g
